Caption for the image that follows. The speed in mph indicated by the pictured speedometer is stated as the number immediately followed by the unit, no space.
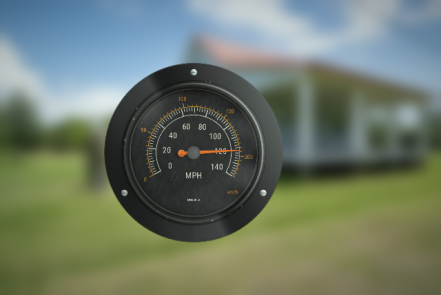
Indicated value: 120mph
